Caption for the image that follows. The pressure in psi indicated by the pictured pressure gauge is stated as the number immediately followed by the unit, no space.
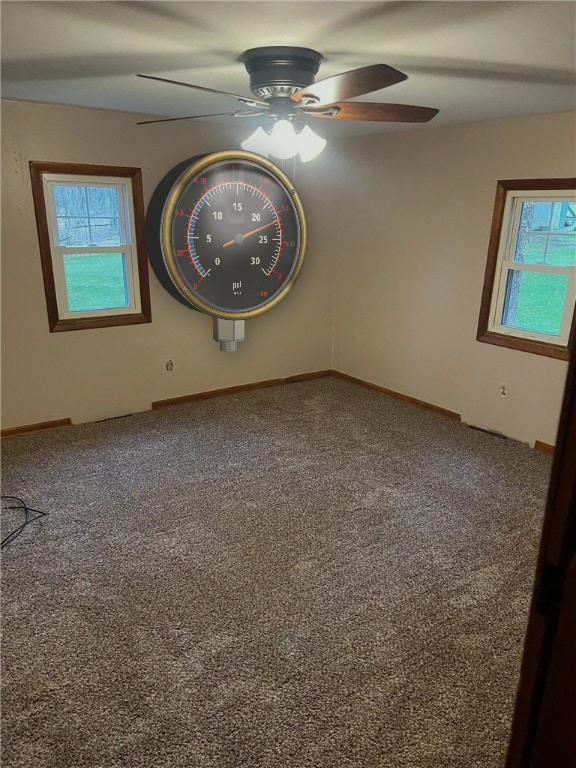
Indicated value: 22.5psi
